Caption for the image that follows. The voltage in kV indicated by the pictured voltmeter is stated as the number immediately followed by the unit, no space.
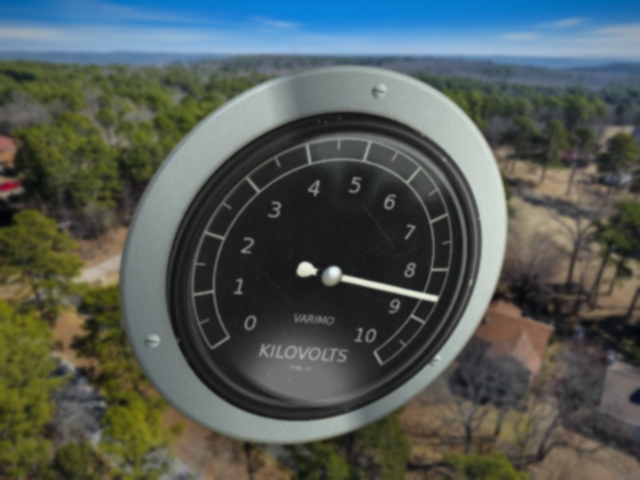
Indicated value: 8.5kV
